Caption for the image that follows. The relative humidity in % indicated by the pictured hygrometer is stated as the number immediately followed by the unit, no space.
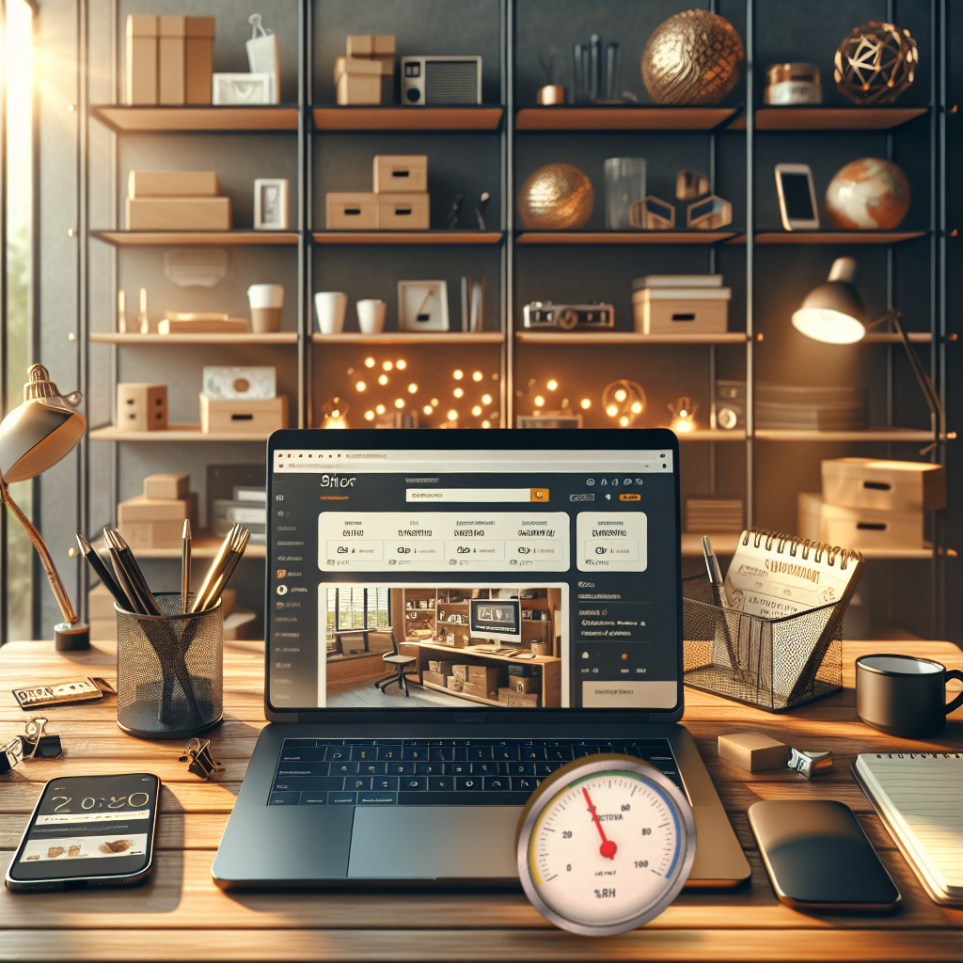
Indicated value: 40%
